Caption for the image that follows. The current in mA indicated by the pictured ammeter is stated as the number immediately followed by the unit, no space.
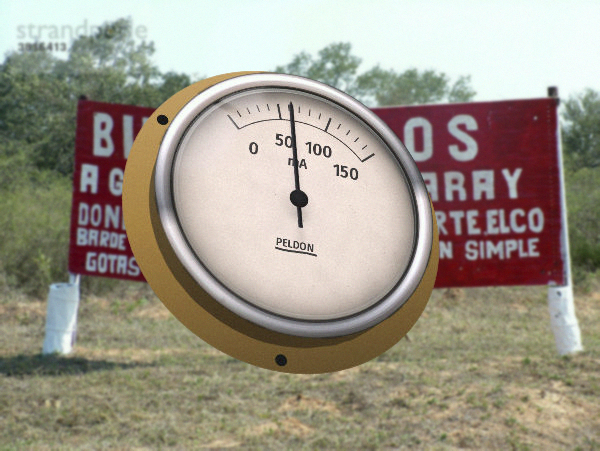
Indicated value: 60mA
